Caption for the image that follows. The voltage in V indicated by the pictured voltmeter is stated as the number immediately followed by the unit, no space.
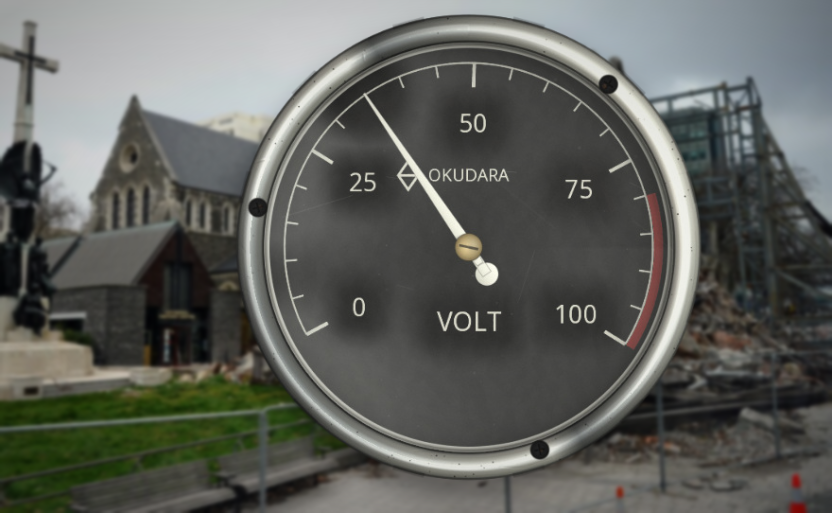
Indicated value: 35V
